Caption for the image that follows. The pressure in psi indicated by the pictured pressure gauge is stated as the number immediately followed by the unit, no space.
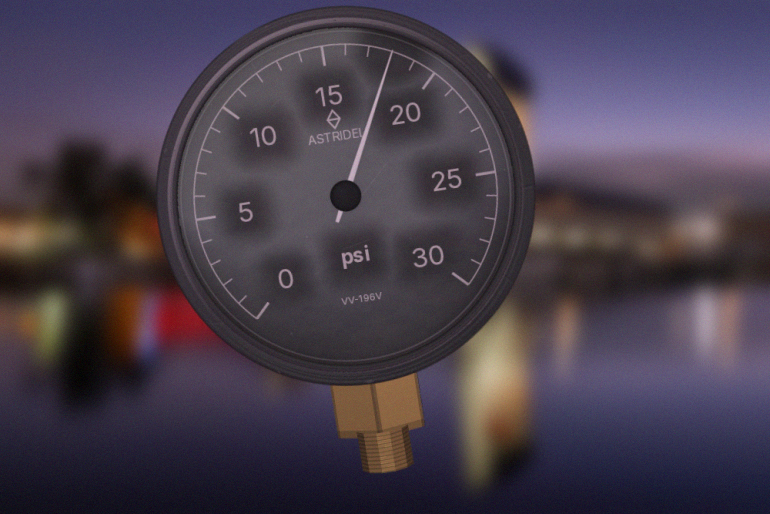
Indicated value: 18psi
